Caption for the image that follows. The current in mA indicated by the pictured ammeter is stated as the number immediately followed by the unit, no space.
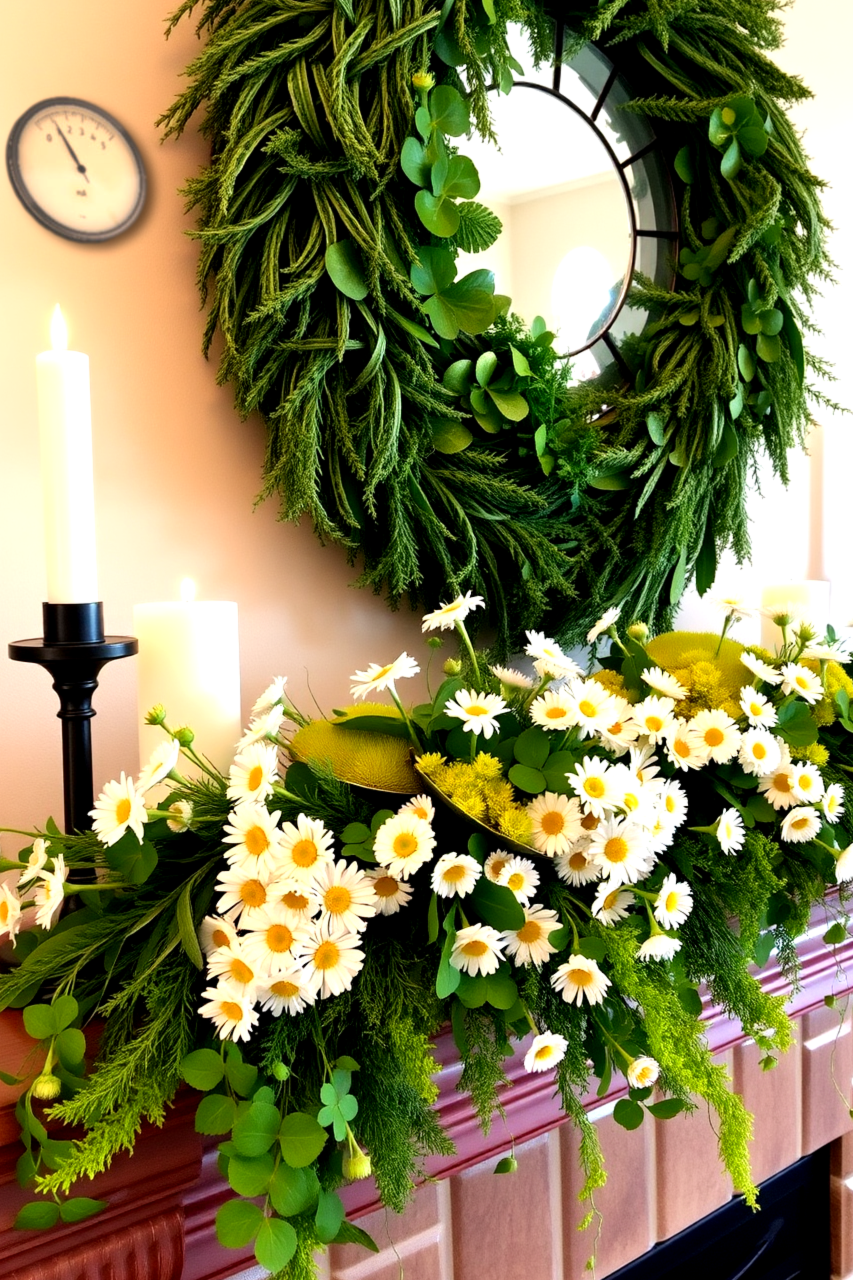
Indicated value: 1mA
